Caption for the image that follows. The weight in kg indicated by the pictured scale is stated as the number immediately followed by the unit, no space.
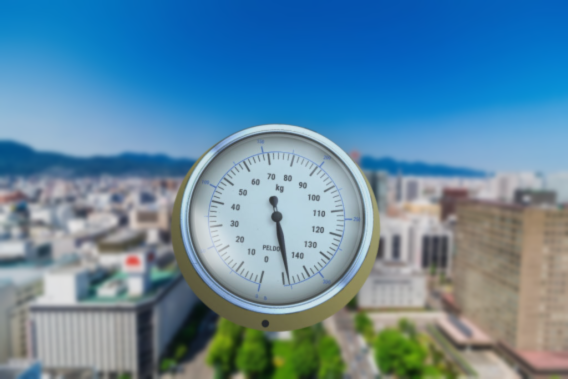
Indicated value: 148kg
